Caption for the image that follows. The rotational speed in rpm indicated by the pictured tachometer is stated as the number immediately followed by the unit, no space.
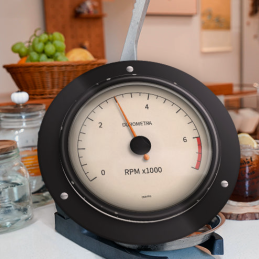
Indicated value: 3000rpm
